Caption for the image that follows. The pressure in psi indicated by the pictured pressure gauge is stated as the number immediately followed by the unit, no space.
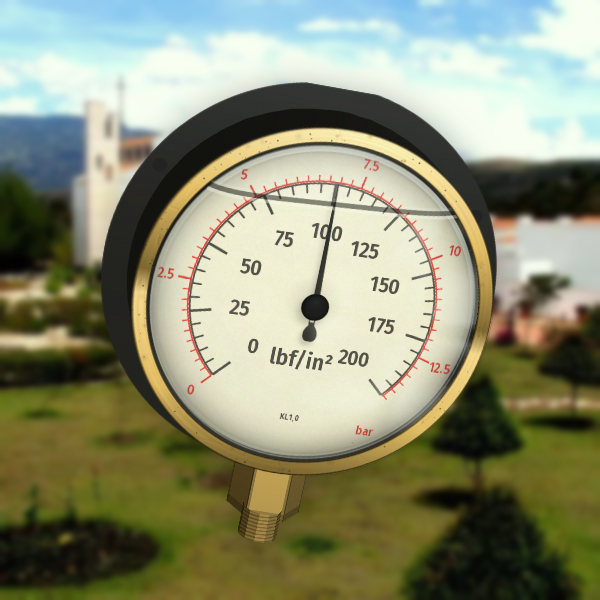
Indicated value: 100psi
